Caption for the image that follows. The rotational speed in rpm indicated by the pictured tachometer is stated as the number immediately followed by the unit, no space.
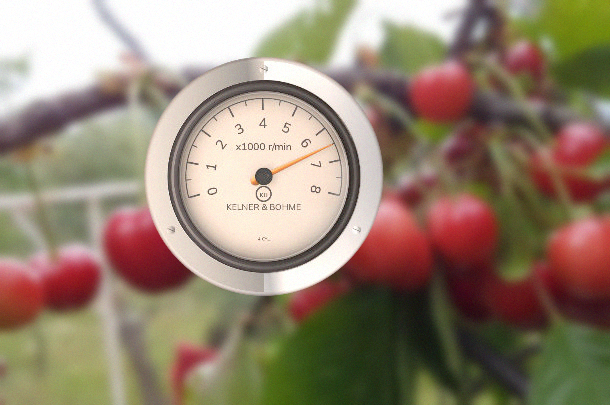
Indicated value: 6500rpm
